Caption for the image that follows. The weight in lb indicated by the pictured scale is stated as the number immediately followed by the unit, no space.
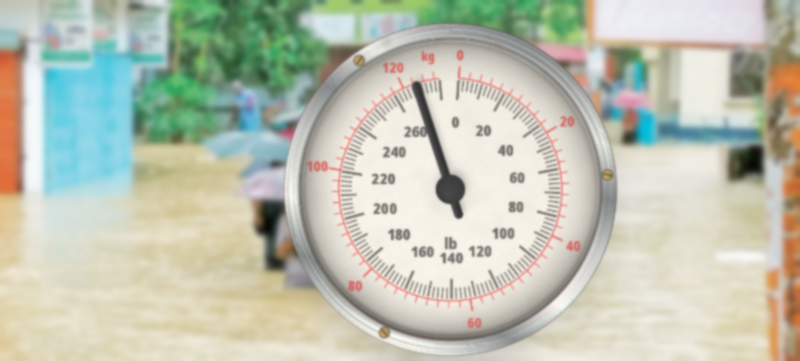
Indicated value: 270lb
